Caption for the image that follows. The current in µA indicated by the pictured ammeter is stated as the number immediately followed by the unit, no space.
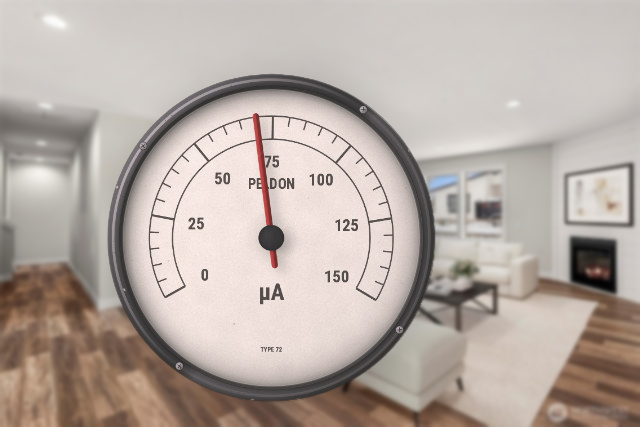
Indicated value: 70µA
